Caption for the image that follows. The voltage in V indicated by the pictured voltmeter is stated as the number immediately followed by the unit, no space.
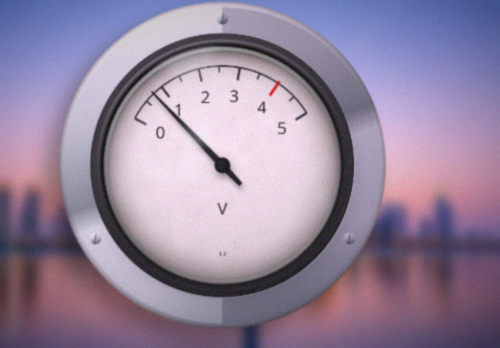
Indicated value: 0.75V
